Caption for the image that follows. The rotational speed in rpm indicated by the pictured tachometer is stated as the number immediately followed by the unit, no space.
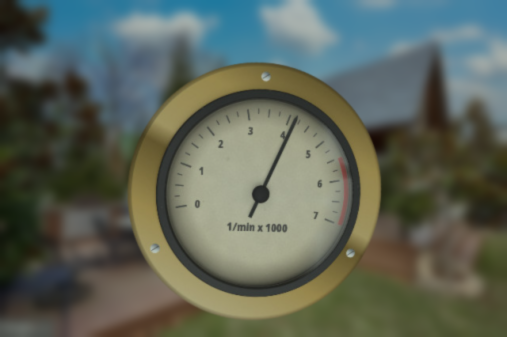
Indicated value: 4125rpm
